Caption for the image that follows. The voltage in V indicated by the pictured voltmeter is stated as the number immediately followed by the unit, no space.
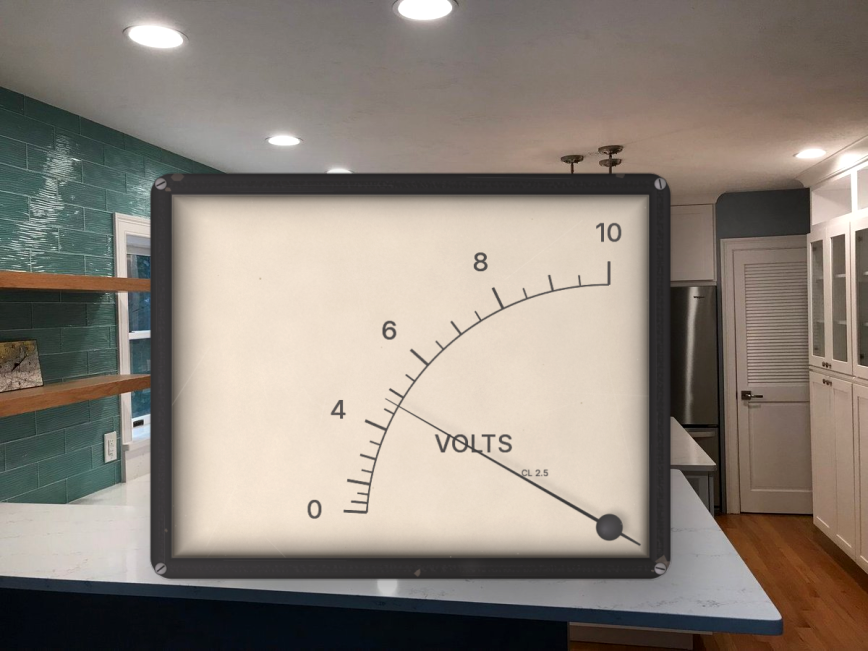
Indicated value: 4.75V
